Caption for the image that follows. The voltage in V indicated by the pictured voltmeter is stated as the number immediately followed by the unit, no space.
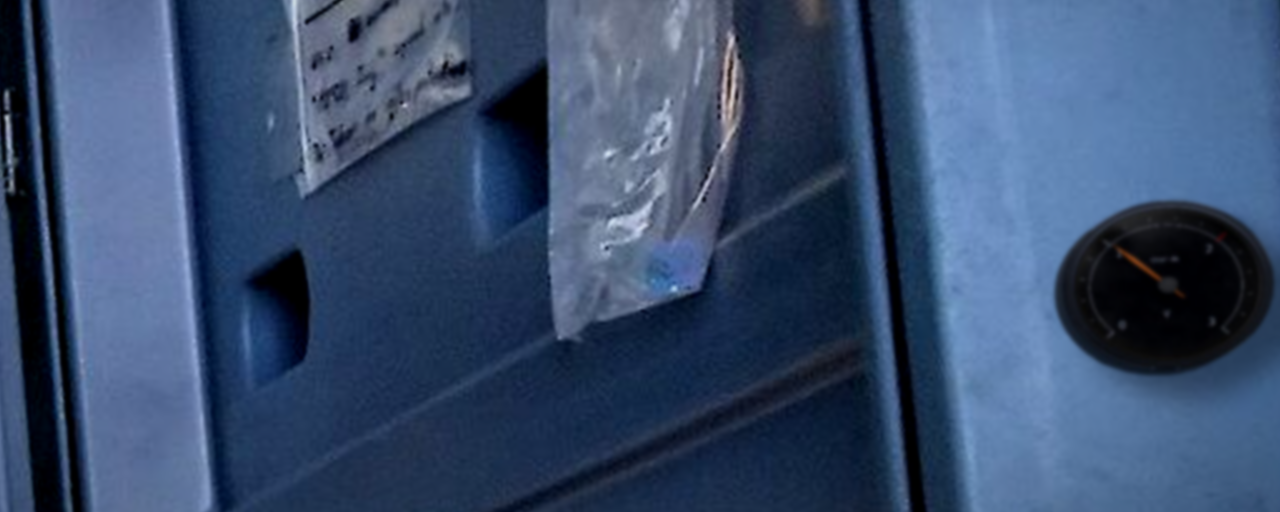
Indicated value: 1V
